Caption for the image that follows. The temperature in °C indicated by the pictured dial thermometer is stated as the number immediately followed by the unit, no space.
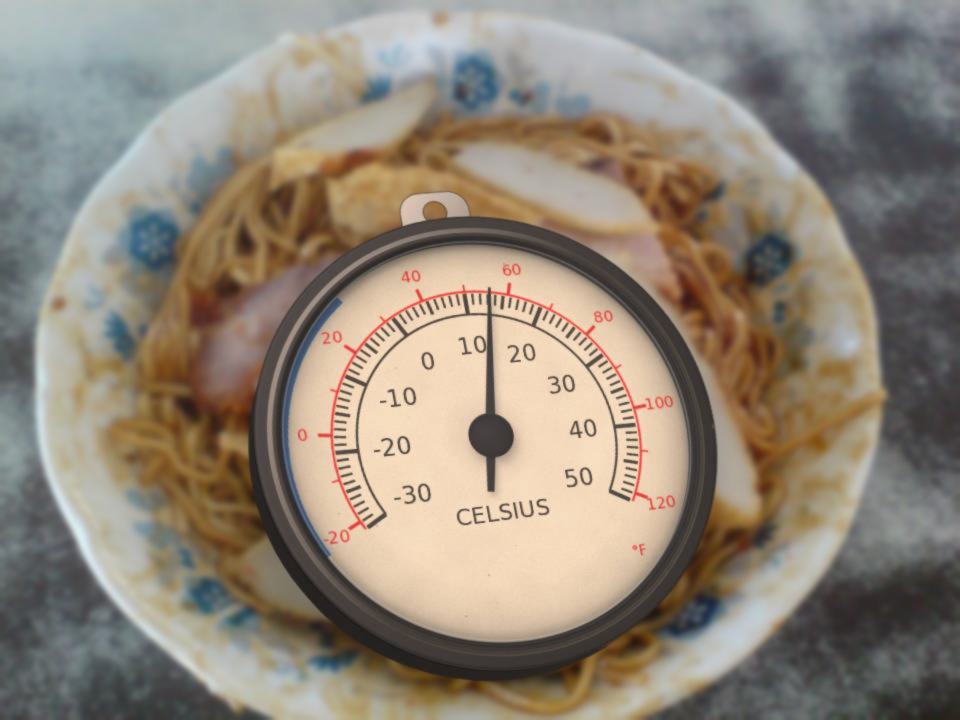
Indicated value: 13°C
